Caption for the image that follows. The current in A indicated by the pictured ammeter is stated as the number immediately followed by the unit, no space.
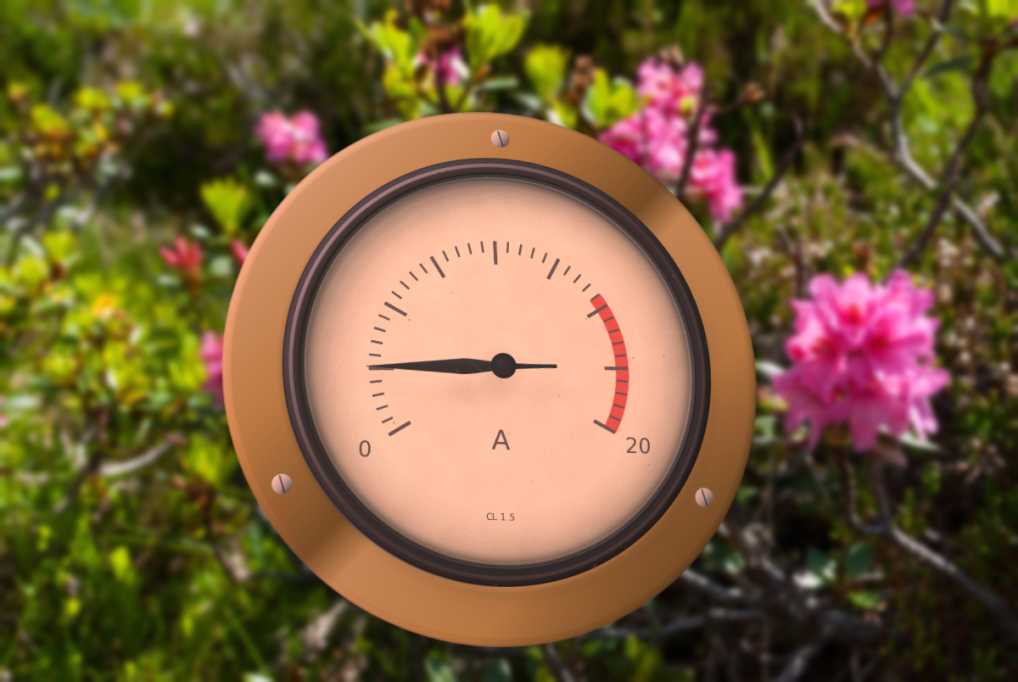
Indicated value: 2.5A
